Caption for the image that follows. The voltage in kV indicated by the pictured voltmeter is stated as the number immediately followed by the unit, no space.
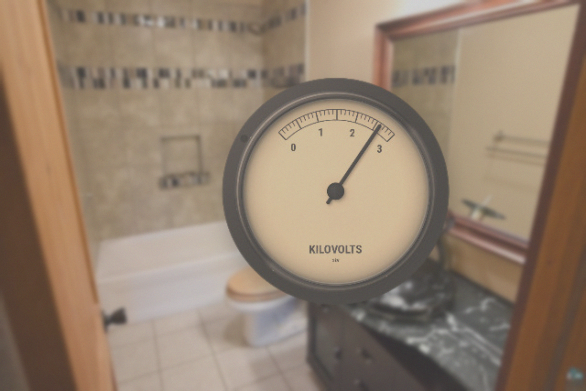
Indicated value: 2.6kV
